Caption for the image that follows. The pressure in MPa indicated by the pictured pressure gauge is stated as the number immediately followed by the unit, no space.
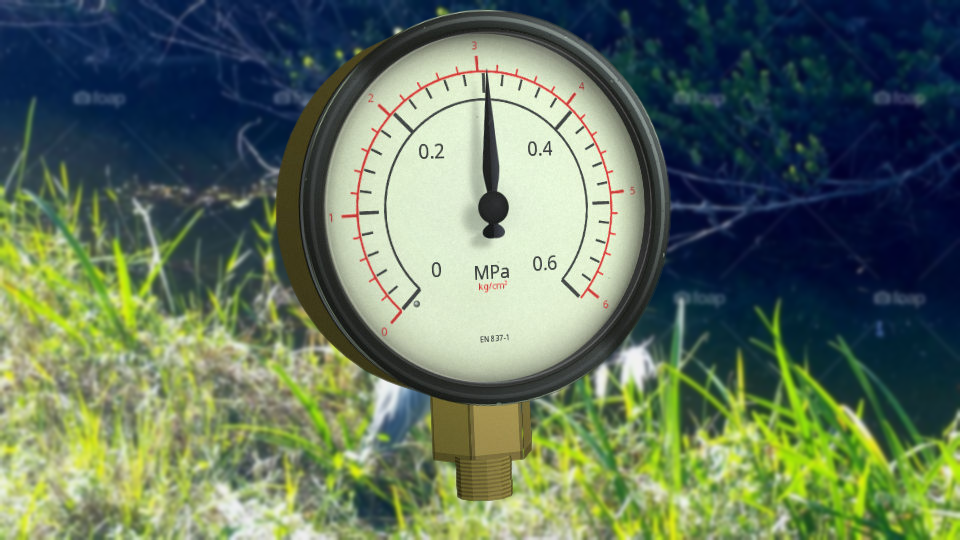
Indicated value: 0.3MPa
